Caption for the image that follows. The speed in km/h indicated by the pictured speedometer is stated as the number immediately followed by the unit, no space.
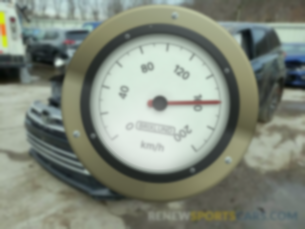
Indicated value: 160km/h
